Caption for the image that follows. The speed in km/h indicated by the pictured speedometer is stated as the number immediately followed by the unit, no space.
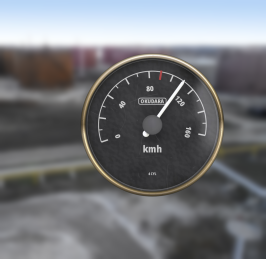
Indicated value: 110km/h
